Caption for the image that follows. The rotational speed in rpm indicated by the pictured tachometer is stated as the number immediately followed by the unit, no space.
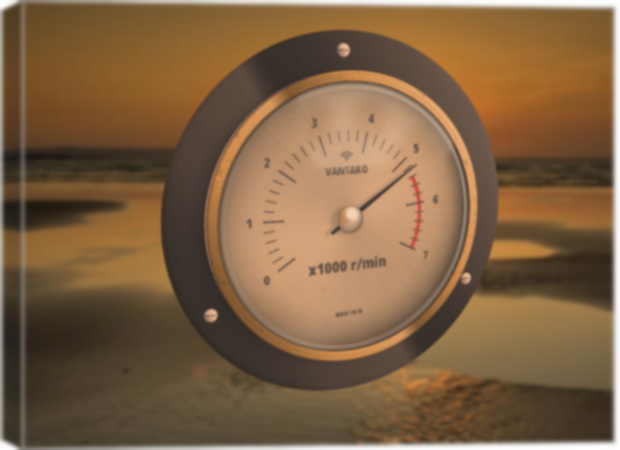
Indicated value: 5200rpm
